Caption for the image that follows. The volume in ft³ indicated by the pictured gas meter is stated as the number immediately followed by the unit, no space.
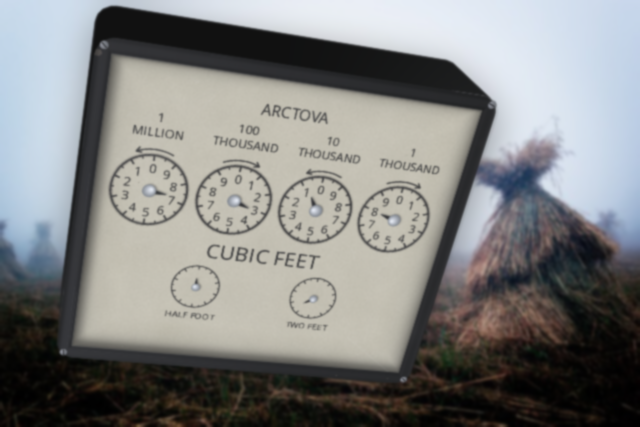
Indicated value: 730800ft³
